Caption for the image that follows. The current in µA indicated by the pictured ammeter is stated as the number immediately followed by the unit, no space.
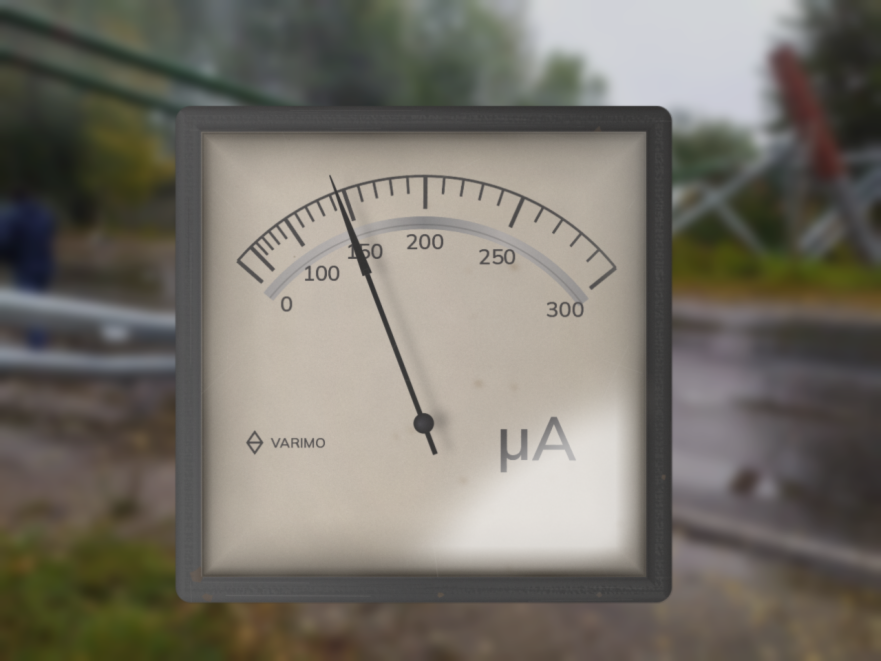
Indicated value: 145µA
